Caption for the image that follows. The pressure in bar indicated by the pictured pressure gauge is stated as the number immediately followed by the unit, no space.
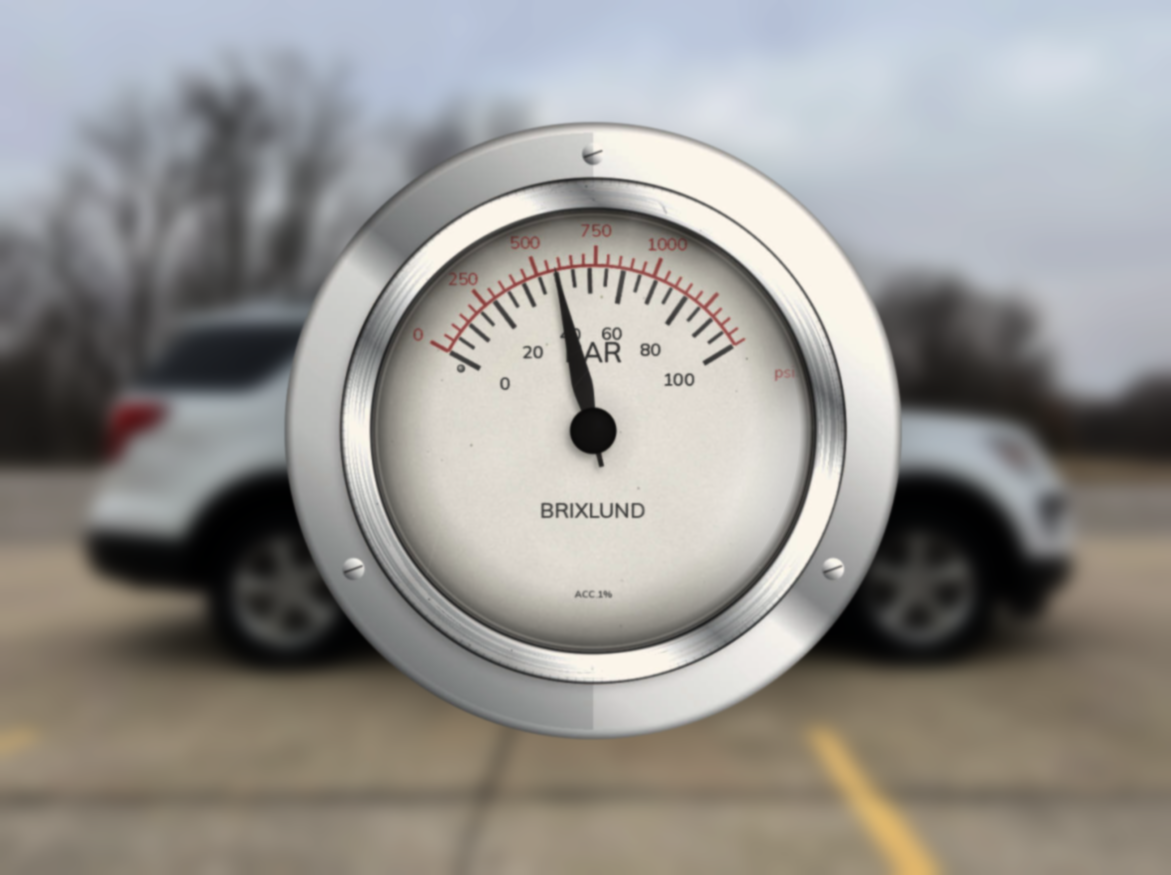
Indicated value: 40bar
